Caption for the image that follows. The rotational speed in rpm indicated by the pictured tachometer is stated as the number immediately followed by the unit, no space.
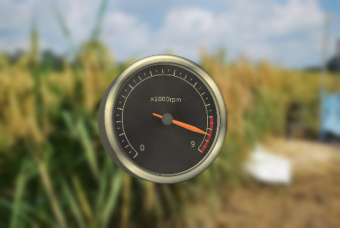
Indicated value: 8250rpm
